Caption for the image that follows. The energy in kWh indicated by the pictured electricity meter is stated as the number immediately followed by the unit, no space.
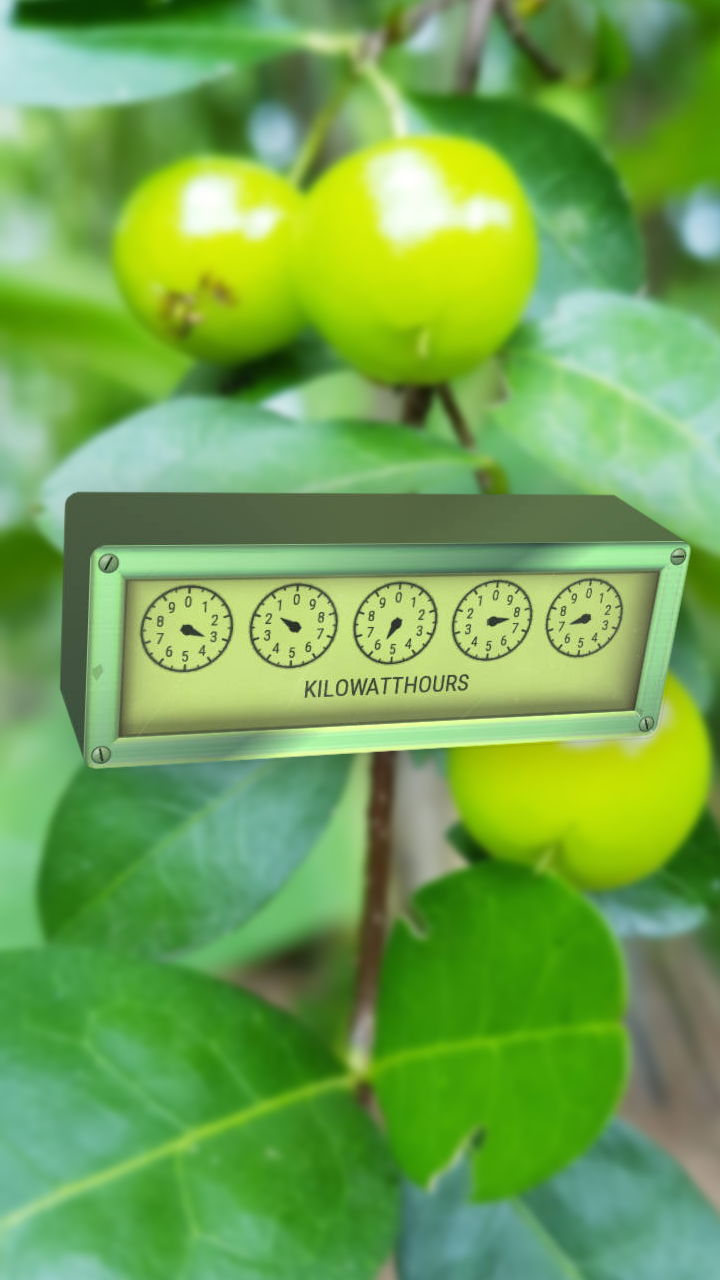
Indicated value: 31577kWh
